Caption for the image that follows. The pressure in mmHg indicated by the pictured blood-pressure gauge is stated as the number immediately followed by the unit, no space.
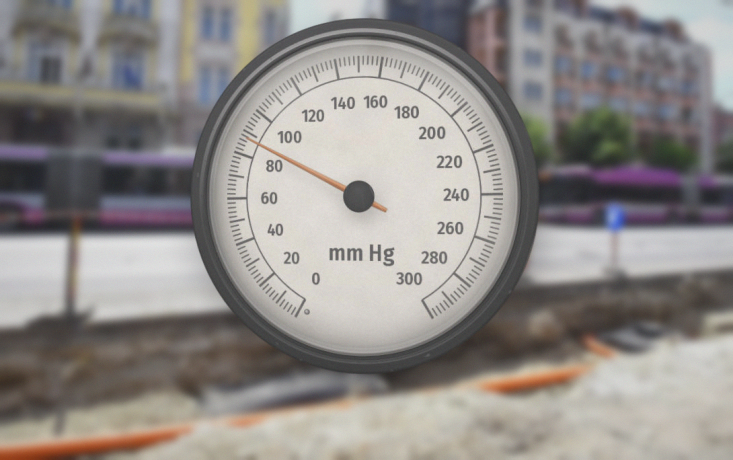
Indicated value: 88mmHg
